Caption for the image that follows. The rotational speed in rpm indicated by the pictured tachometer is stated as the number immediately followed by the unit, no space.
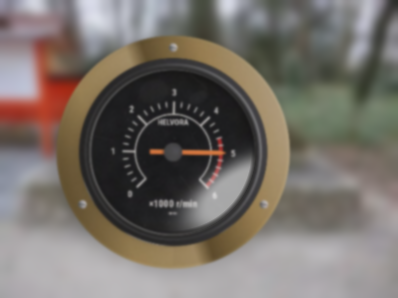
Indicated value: 5000rpm
